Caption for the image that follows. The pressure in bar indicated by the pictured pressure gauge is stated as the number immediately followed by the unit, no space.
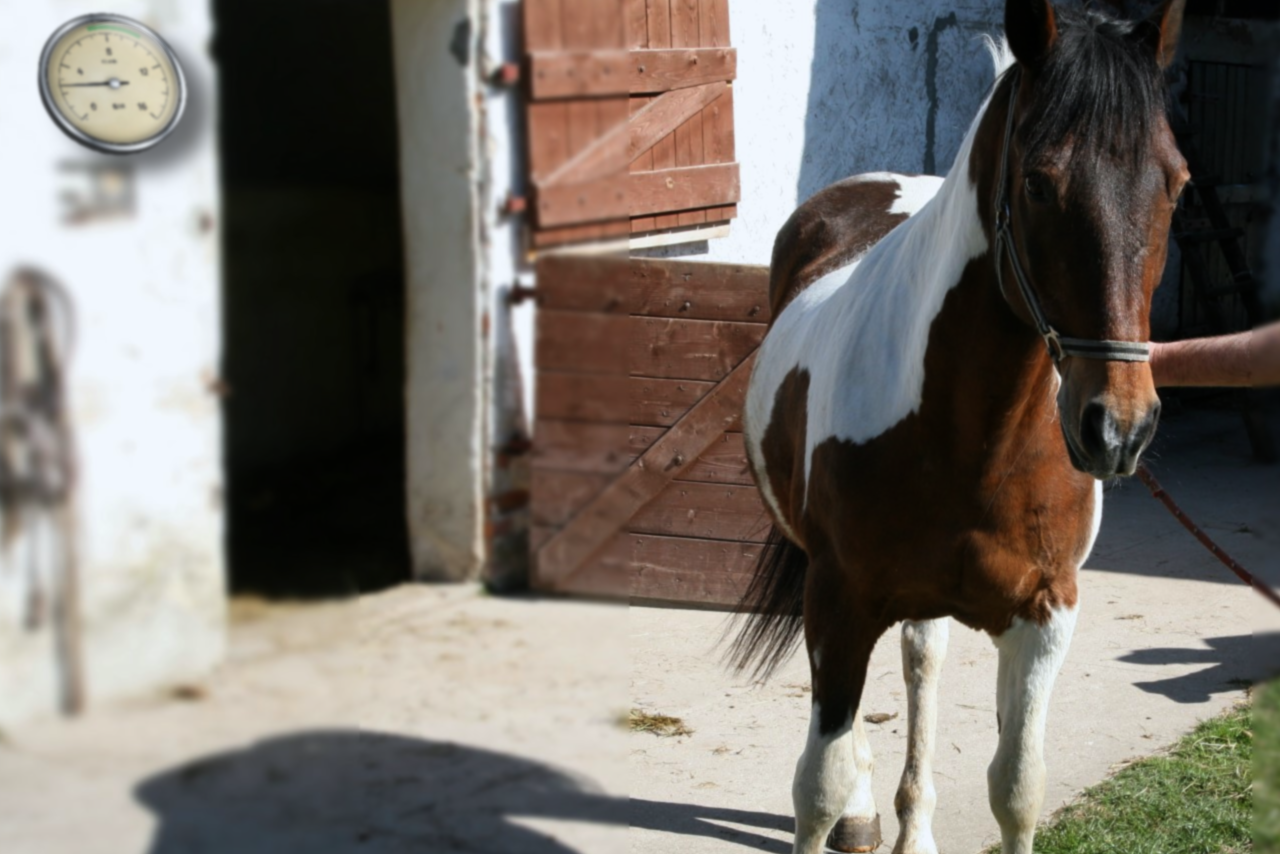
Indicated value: 2.5bar
